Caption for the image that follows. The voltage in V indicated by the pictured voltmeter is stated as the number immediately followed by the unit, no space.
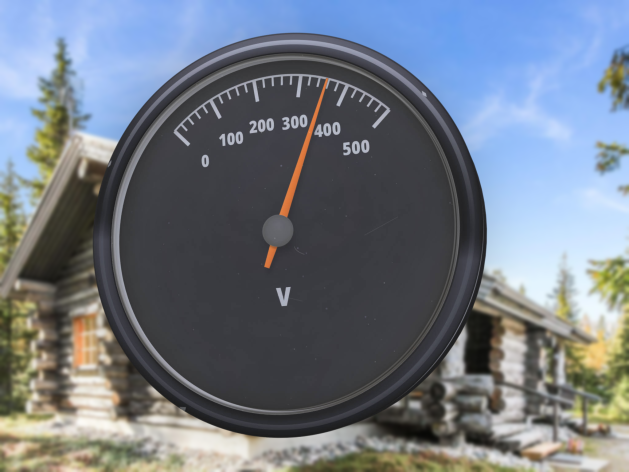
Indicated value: 360V
